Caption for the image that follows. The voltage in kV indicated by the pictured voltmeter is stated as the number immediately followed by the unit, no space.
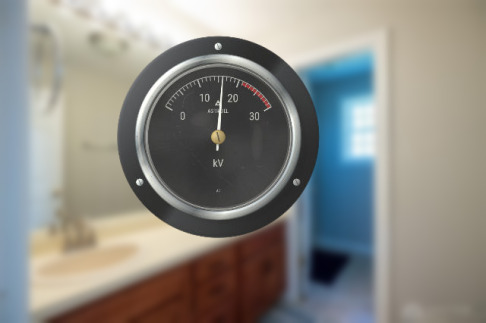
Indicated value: 16kV
